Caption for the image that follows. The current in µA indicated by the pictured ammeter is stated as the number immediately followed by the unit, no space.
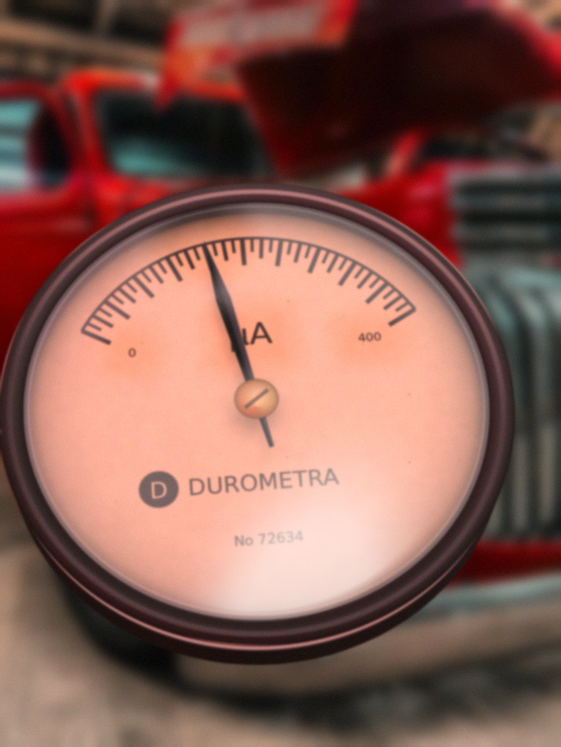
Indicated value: 160µA
